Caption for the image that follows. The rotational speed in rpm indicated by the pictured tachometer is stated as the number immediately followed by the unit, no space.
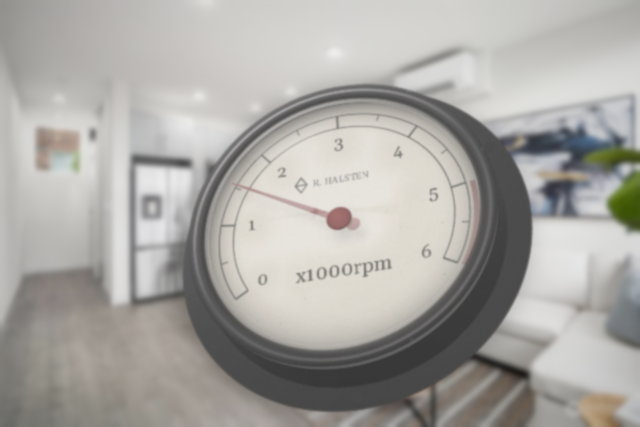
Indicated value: 1500rpm
